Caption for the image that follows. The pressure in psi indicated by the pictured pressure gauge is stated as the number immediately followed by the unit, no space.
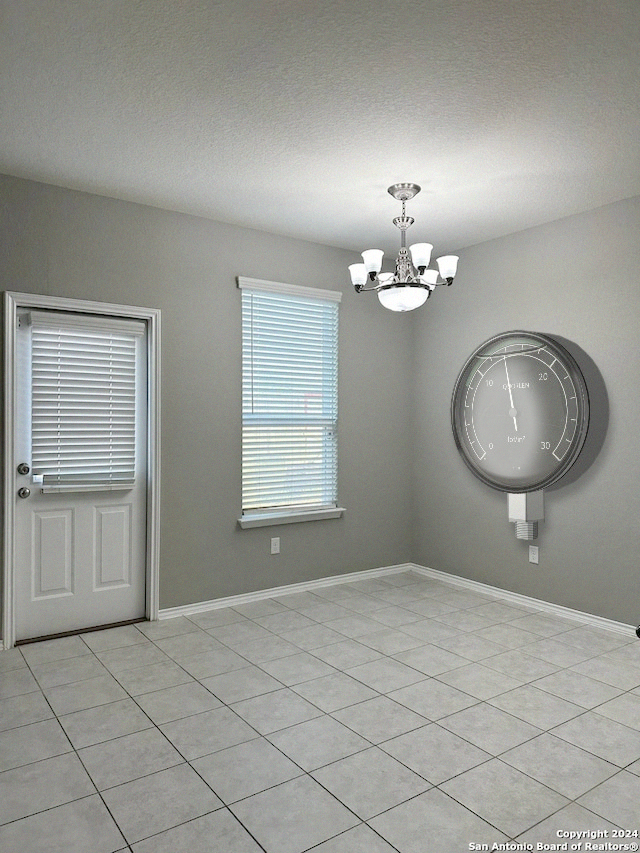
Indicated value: 14psi
